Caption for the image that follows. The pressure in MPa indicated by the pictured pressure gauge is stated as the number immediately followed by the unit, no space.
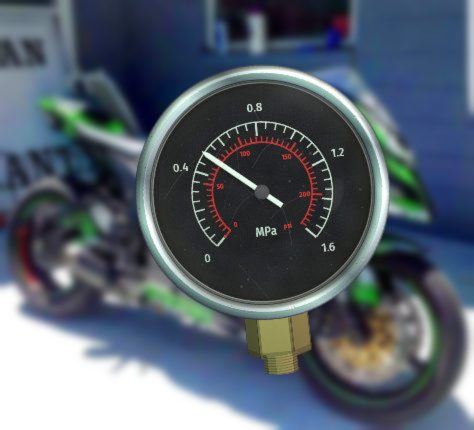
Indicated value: 0.5MPa
